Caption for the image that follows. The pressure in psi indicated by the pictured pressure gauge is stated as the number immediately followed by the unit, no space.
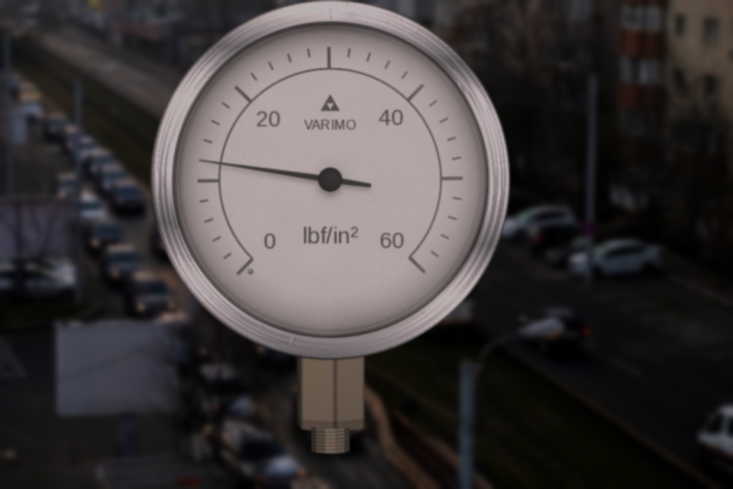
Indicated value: 12psi
